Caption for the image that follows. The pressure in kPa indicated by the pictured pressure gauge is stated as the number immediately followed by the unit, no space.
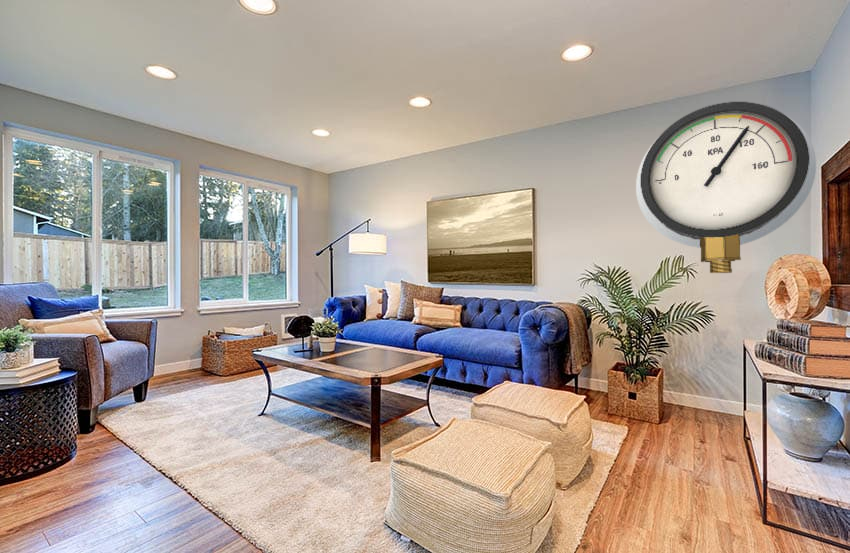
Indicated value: 110kPa
